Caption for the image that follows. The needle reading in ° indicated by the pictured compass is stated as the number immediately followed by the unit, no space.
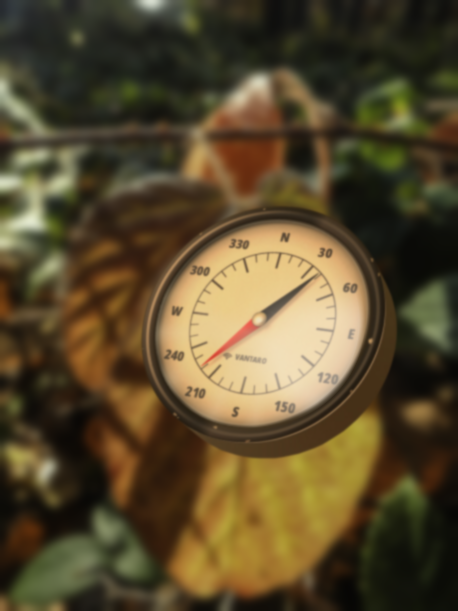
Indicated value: 220°
